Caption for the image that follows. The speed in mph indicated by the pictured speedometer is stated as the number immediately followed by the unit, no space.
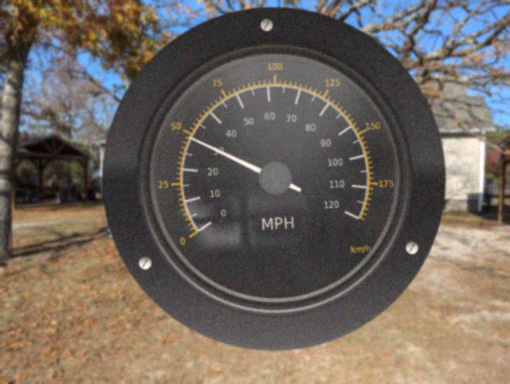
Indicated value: 30mph
